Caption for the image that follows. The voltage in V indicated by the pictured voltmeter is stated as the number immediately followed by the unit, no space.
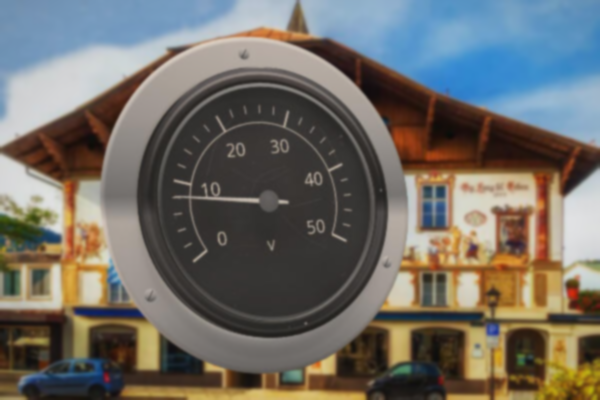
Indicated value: 8V
